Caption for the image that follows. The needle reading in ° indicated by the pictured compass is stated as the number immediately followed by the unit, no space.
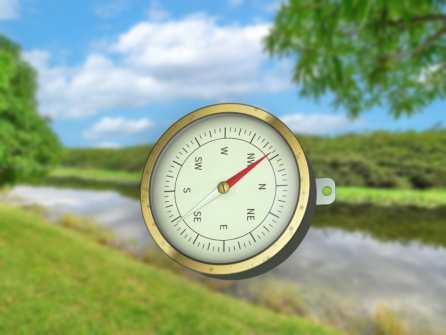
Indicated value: 325°
